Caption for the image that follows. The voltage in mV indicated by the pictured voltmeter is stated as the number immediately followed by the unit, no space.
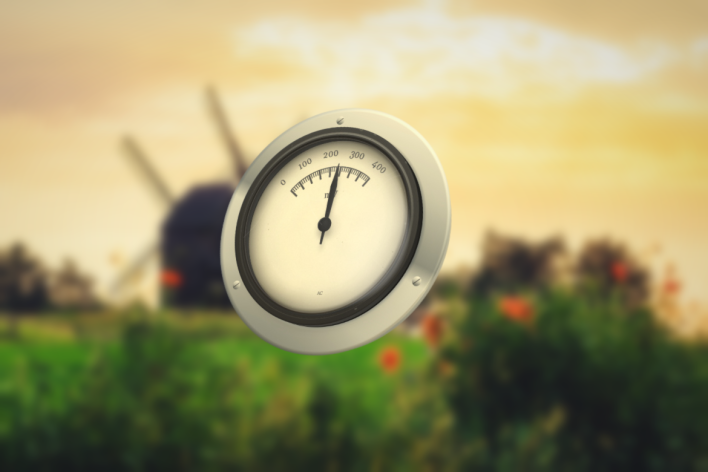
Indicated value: 250mV
